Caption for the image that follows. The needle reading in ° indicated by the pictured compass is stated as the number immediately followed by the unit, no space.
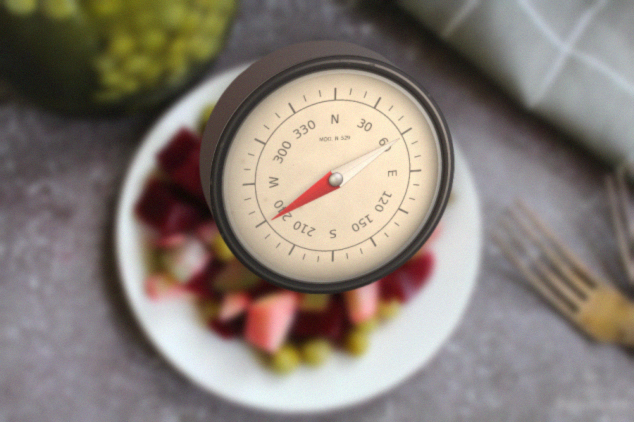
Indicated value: 240°
